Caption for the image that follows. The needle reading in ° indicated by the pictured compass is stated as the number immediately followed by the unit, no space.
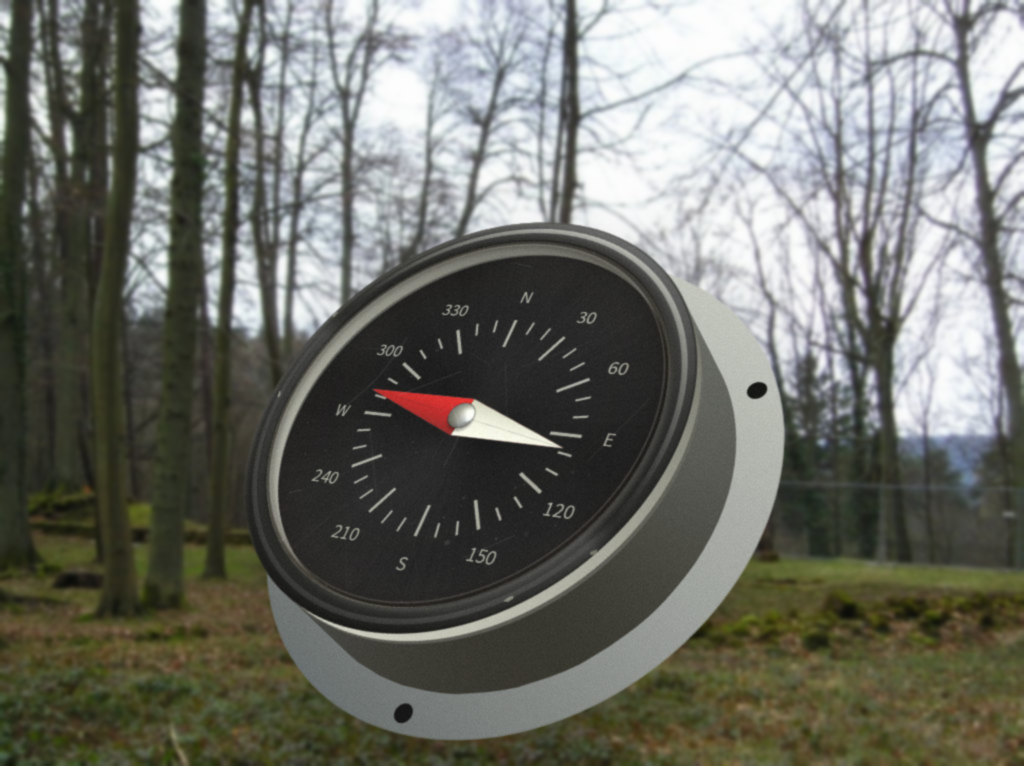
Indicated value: 280°
